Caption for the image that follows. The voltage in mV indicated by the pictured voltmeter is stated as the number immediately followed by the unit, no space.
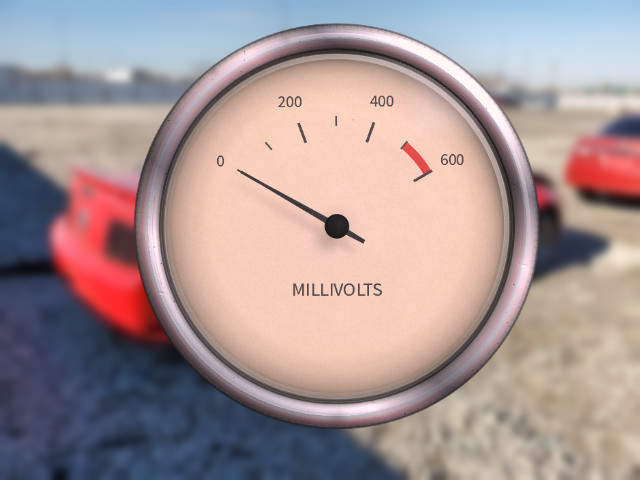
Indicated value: 0mV
